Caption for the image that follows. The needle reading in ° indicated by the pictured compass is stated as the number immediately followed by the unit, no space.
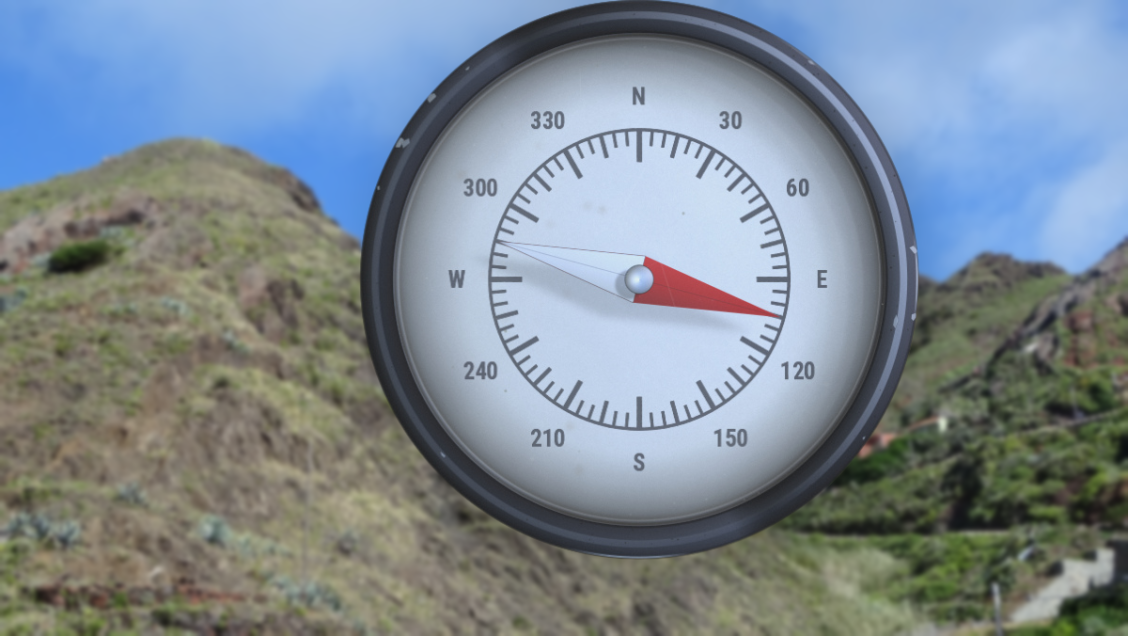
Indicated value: 105°
